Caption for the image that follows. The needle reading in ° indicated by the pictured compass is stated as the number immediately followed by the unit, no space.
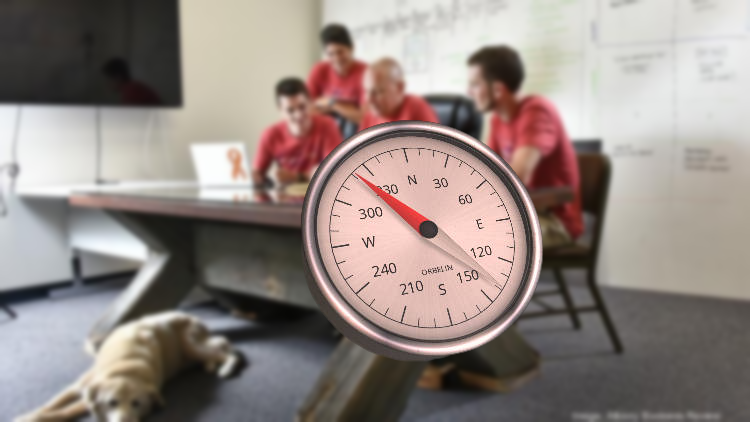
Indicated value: 320°
